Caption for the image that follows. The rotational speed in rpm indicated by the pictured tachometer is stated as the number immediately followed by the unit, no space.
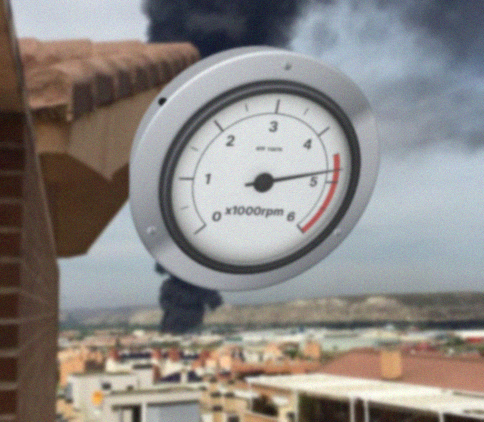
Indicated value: 4750rpm
